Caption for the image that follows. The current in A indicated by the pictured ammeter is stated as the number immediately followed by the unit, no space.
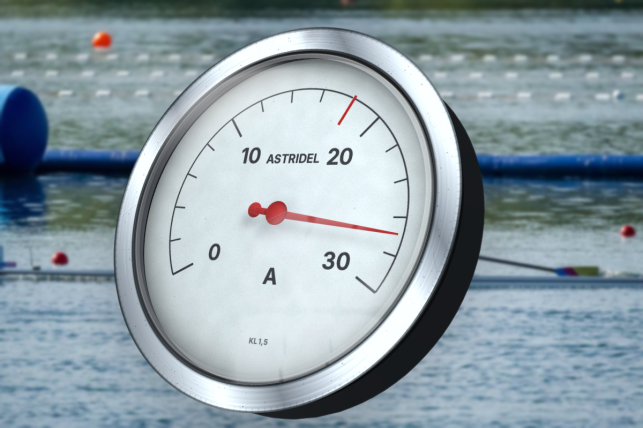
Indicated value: 27A
